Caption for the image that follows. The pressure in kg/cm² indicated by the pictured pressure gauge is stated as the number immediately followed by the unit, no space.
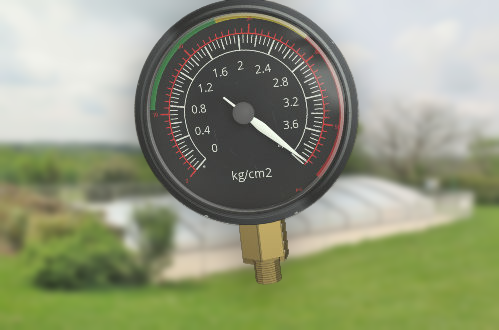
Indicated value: 3.95kg/cm²
